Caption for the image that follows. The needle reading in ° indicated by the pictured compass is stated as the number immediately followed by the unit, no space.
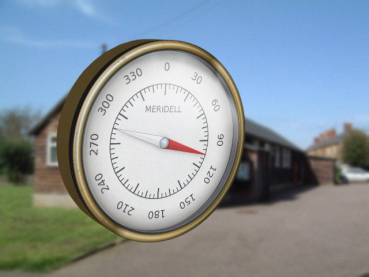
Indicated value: 105°
